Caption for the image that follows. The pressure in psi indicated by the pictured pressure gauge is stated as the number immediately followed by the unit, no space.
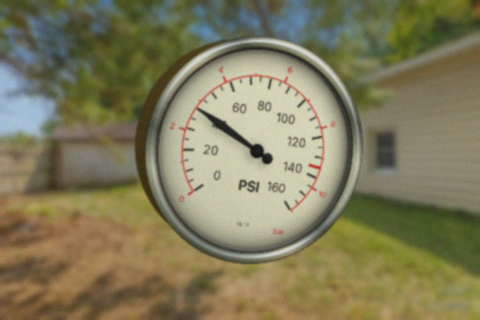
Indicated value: 40psi
